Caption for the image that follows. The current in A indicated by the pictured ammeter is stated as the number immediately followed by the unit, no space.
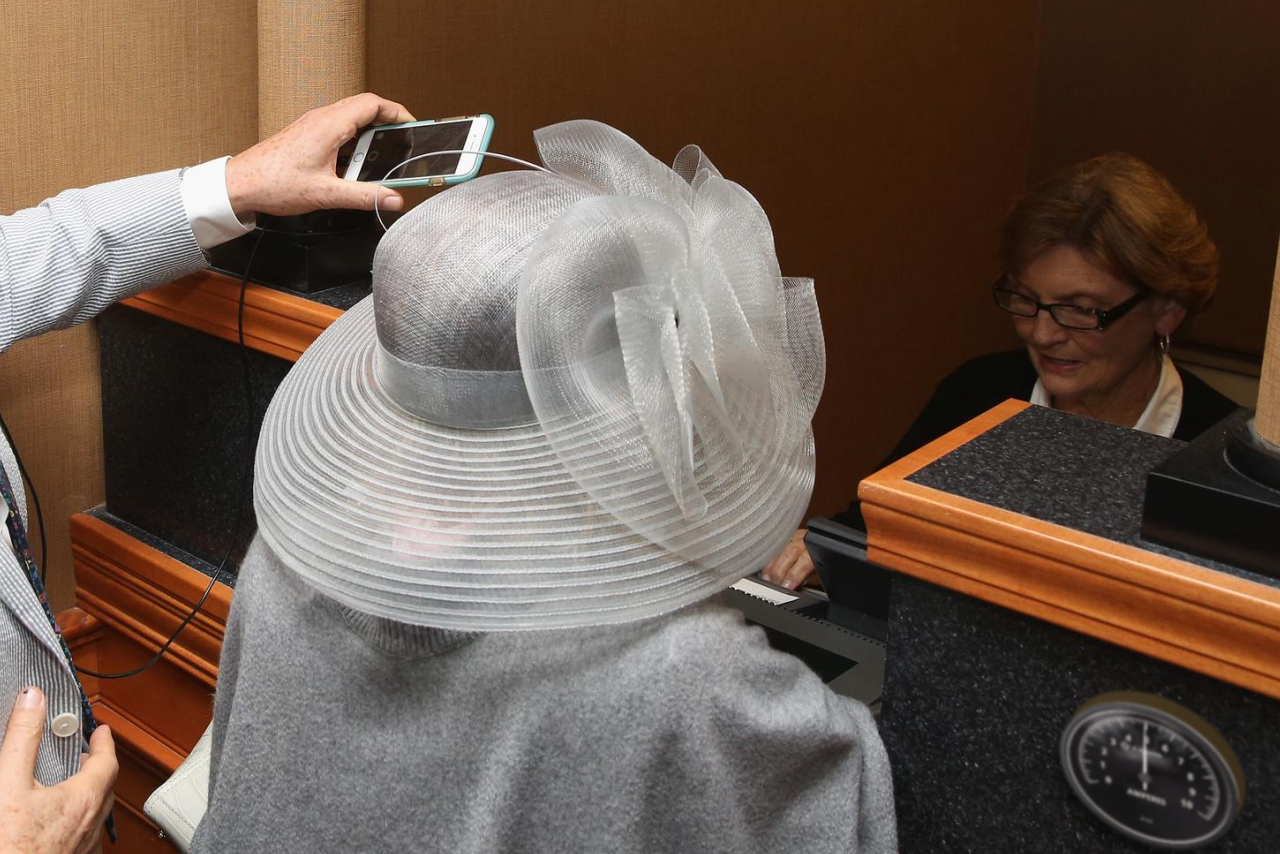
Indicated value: 5A
